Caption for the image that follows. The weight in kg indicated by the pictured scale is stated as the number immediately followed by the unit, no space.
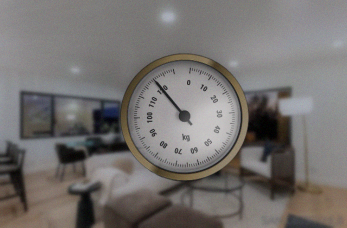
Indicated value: 120kg
